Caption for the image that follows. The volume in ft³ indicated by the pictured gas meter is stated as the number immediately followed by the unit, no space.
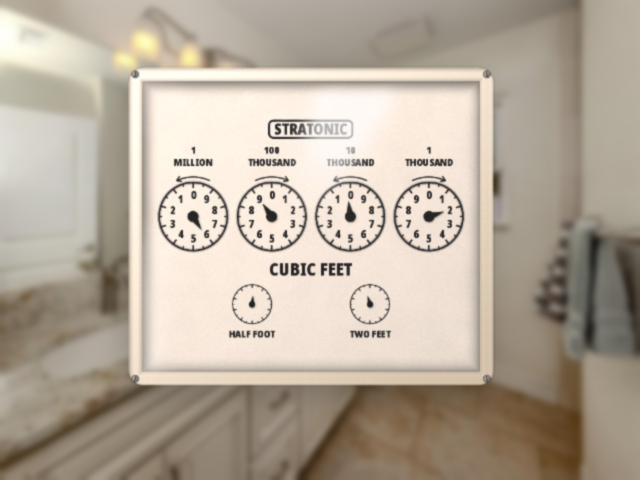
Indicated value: 590200ft³
